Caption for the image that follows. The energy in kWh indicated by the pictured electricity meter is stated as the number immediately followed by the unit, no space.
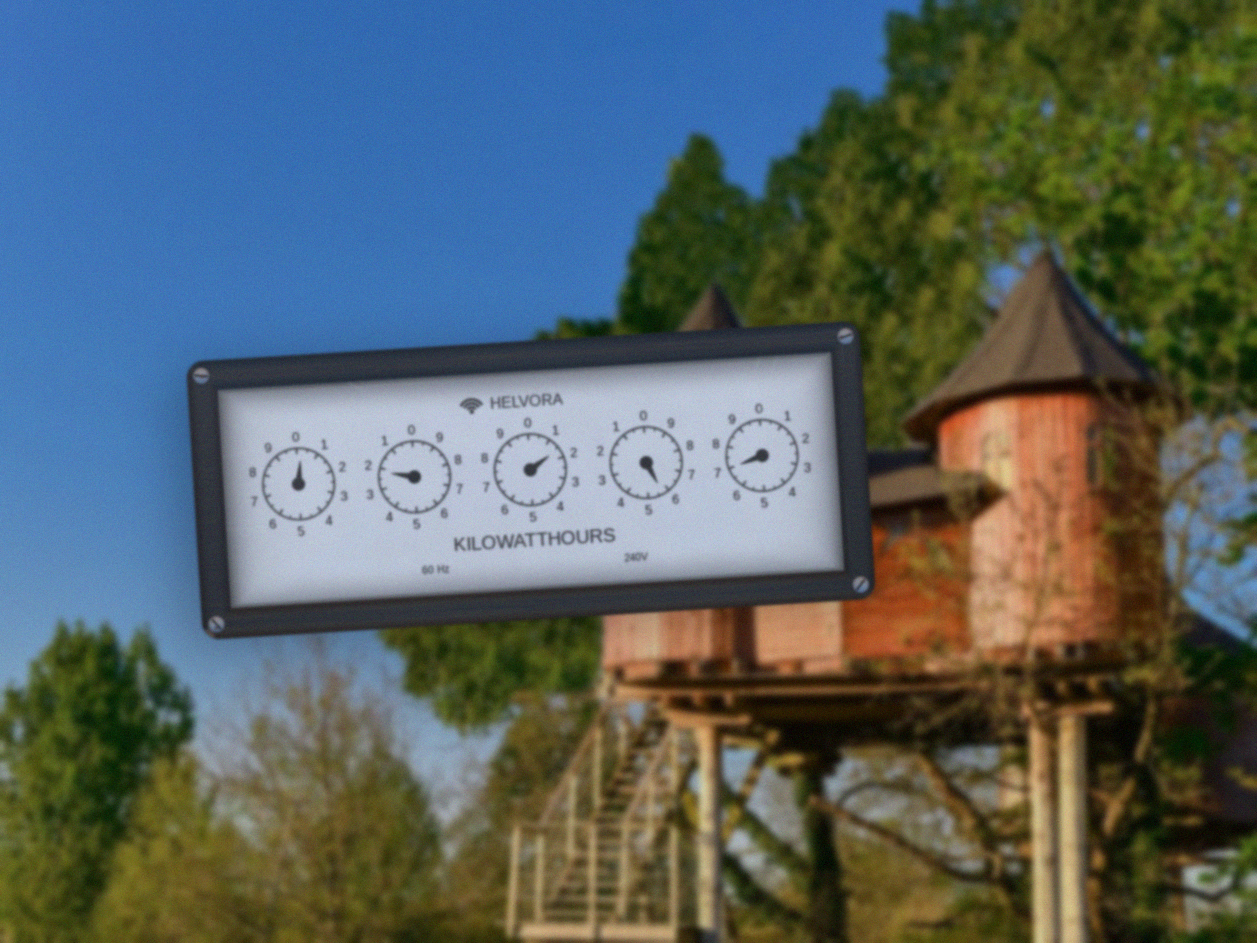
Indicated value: 2157kWh
